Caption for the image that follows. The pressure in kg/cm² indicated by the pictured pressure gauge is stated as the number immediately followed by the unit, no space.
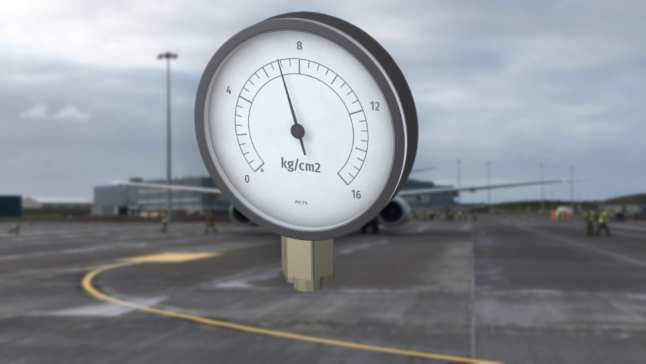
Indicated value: 7kg/cm²
